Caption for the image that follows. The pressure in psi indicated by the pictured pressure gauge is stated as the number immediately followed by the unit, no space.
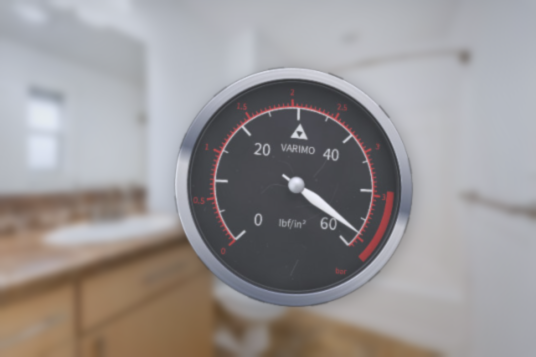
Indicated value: 57.5psi
